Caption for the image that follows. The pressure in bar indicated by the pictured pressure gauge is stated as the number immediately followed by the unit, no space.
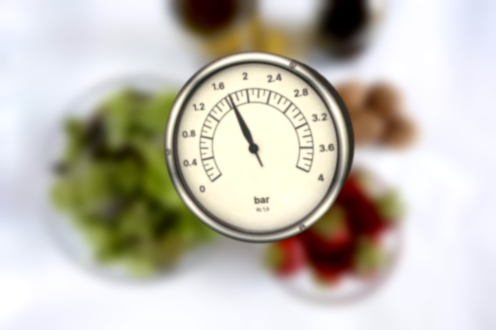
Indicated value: 1.7bar
